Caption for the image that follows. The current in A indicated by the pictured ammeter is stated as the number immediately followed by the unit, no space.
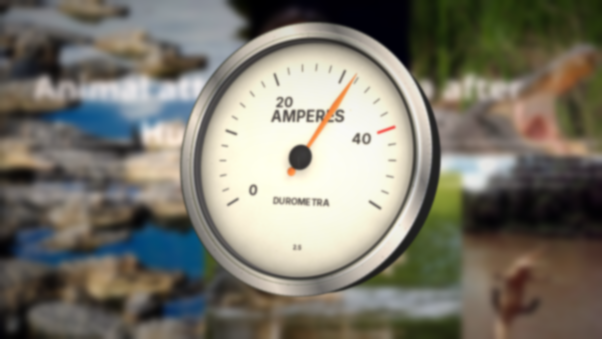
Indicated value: 32A
